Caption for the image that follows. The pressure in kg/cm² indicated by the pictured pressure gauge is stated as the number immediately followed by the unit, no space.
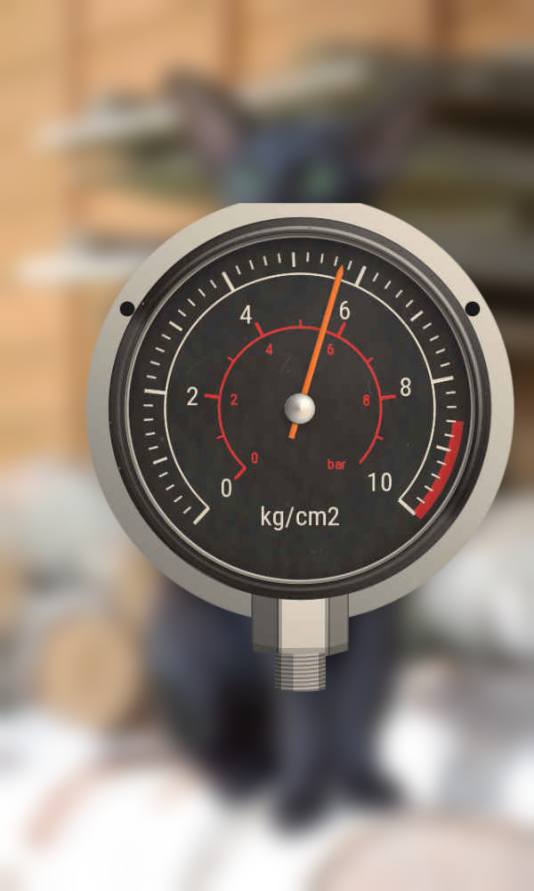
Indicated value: 5.7kg/cm²
